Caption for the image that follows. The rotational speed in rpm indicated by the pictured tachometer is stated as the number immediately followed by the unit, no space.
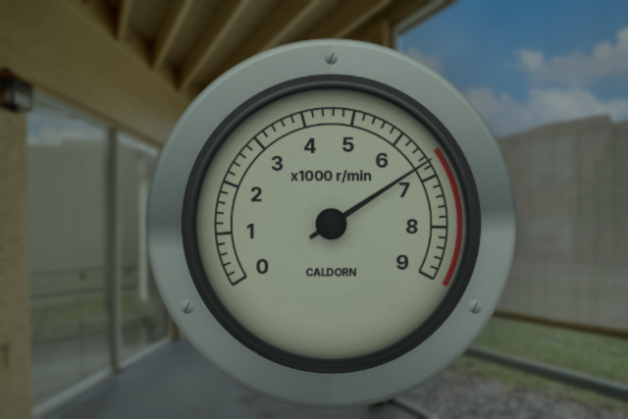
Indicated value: 6700rpm
